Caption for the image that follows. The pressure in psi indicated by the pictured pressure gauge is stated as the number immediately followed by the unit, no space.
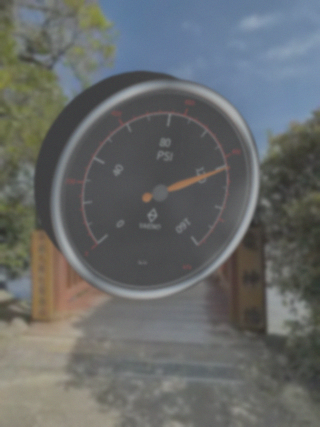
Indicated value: 120psi
